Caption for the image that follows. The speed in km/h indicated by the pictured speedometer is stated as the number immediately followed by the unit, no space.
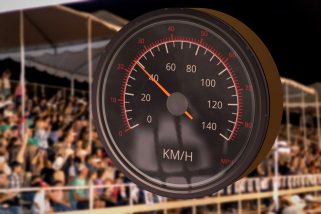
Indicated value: 40km/h
